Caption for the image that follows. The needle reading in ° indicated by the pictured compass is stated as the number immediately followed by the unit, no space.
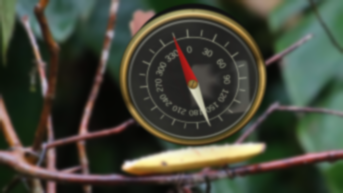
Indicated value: 345°
